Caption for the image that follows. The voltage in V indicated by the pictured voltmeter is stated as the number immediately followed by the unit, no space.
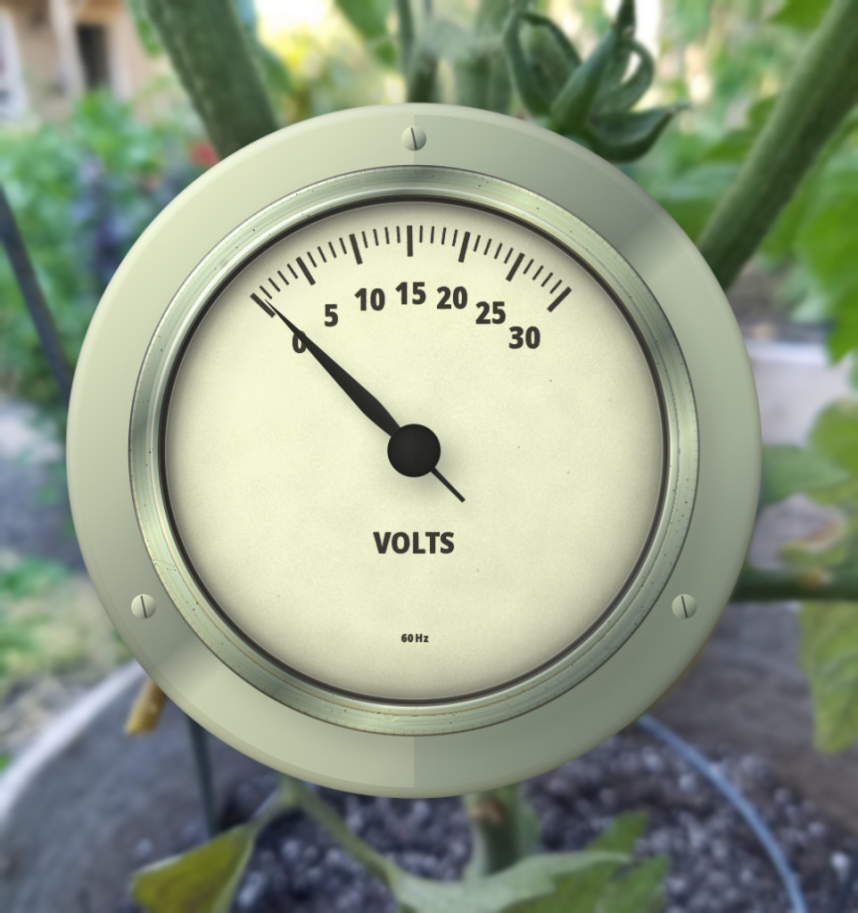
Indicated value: 0.5V
